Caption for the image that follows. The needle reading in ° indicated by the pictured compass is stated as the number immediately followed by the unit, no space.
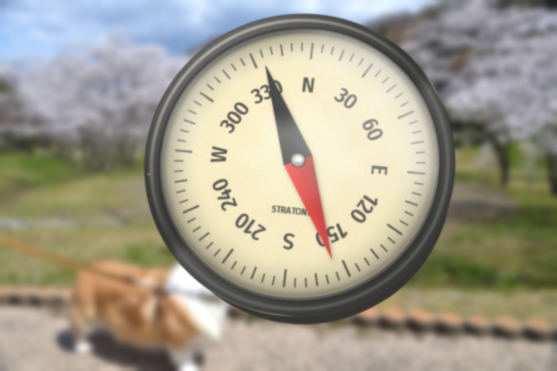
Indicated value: 155°
